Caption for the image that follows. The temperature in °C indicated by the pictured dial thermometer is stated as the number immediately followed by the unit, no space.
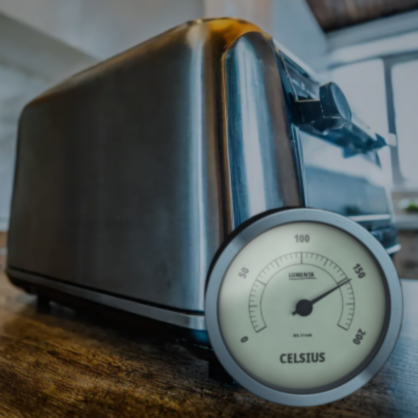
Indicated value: 150°C
